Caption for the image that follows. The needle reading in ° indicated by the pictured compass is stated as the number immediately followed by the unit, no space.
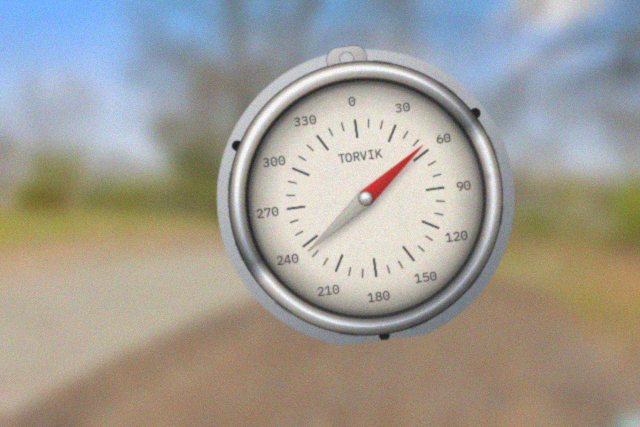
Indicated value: 55°
